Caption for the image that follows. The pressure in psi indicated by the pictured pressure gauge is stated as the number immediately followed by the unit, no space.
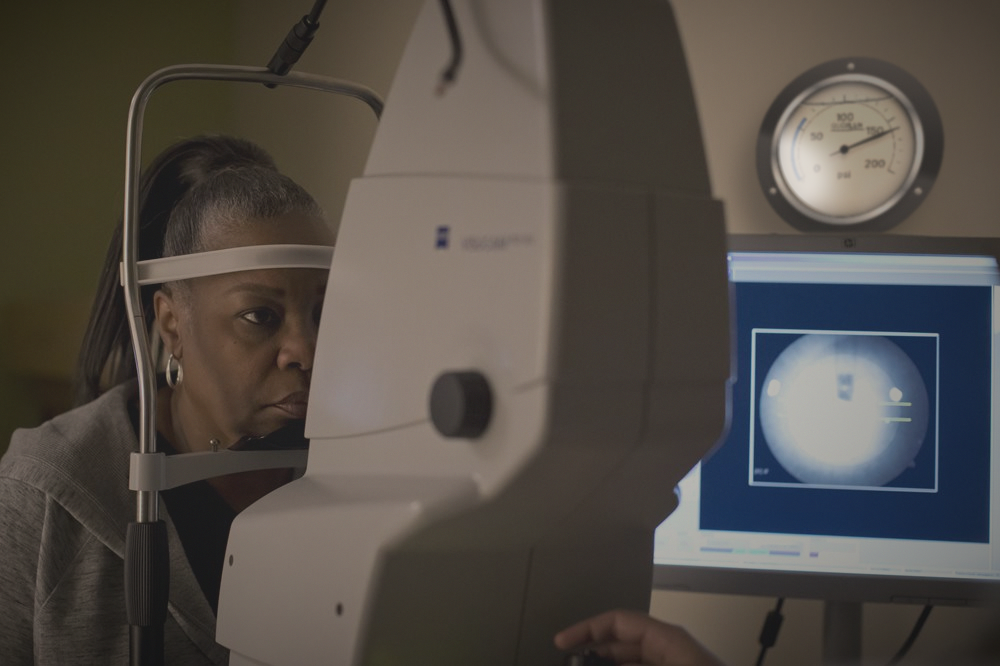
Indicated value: 160psi
